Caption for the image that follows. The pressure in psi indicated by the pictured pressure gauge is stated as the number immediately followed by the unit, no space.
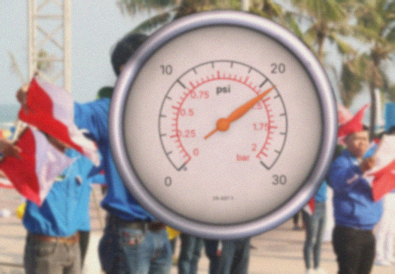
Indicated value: 21psi
